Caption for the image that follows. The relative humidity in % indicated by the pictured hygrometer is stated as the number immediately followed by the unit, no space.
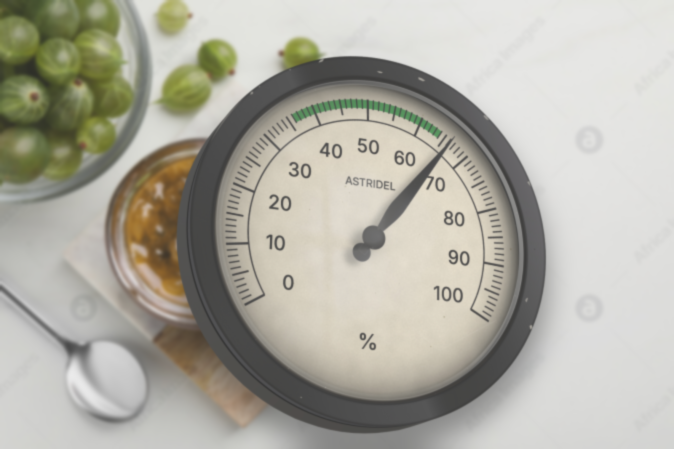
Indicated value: 66%
